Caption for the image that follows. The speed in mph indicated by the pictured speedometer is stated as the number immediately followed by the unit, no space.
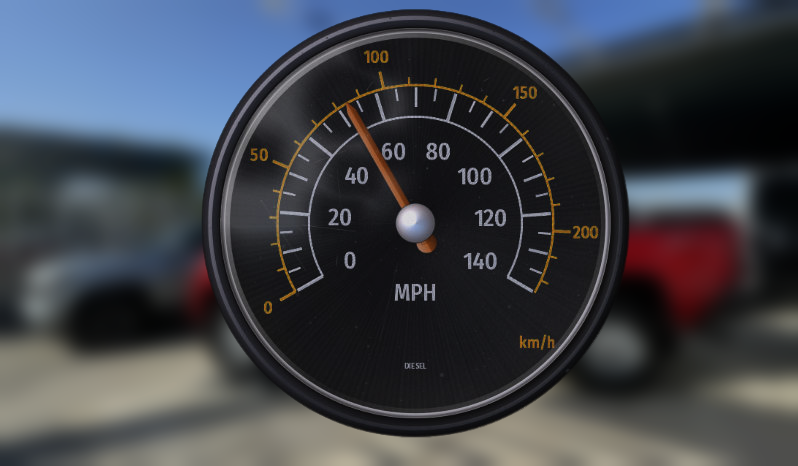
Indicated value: 52.5mph
